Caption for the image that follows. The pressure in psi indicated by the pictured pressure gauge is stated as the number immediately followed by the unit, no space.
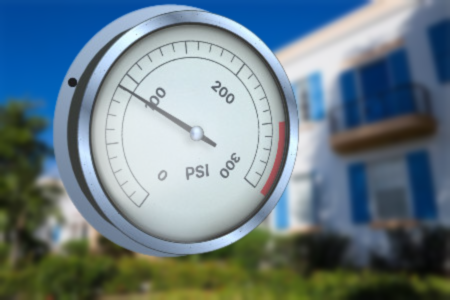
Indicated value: 90psi
